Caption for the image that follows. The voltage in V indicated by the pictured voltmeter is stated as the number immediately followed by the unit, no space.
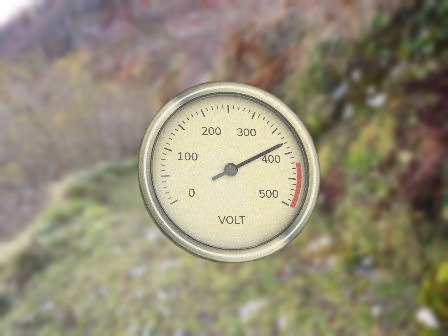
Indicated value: 380V
